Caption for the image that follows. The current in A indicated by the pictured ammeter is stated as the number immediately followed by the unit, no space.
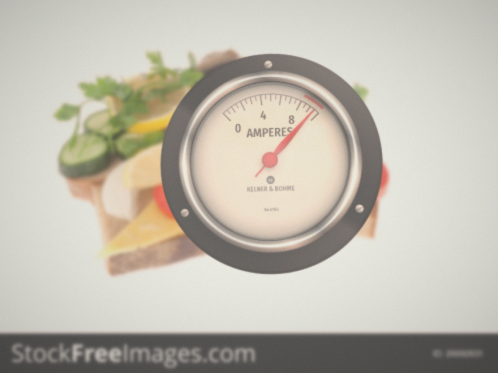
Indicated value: 9.5A
